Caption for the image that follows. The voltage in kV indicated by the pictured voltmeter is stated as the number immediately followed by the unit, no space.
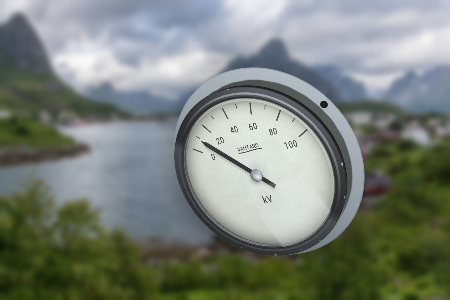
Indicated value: 10kV
